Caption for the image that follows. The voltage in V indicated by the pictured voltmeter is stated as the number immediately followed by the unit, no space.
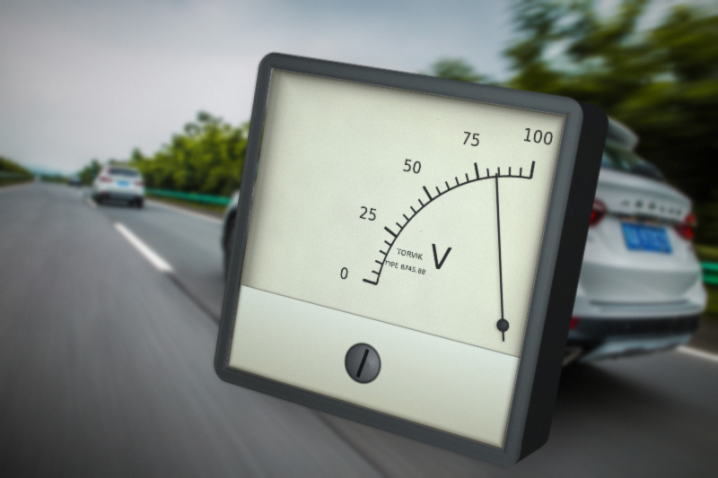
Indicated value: 85V
